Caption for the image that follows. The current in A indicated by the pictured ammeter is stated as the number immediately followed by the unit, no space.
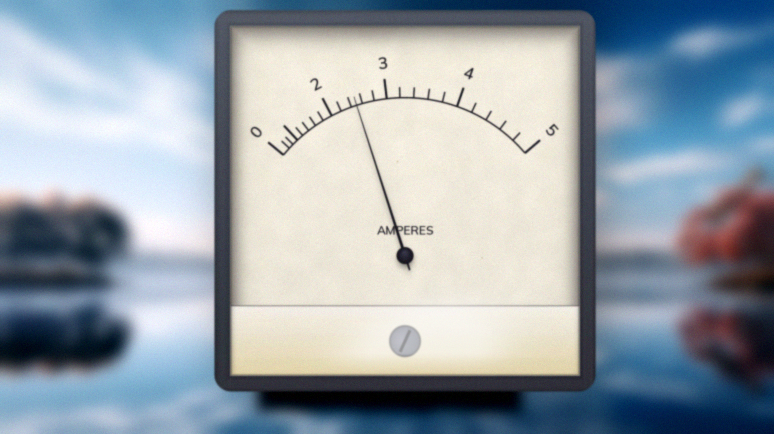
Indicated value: 2.5A
